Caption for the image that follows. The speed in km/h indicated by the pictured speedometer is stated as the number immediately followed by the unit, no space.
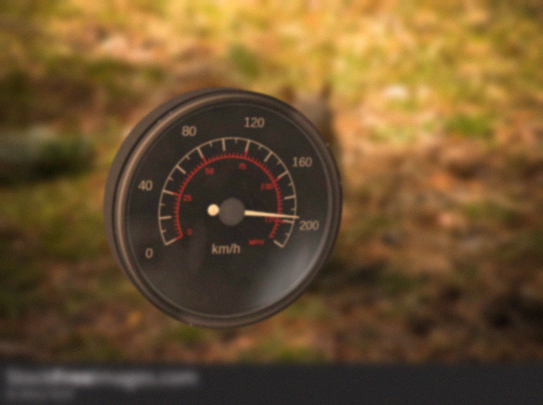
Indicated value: 195km/h
